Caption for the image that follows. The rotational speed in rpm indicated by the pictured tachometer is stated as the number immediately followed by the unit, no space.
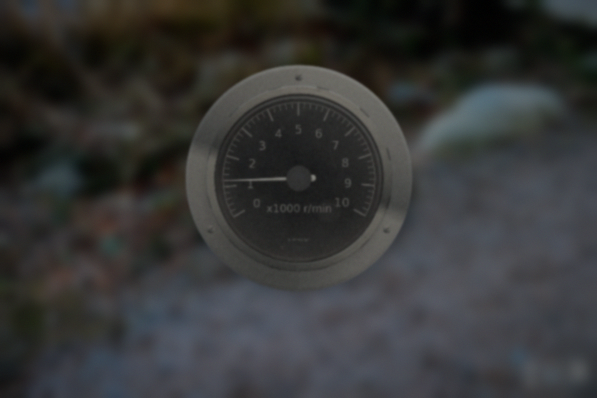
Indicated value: 1200rpm
